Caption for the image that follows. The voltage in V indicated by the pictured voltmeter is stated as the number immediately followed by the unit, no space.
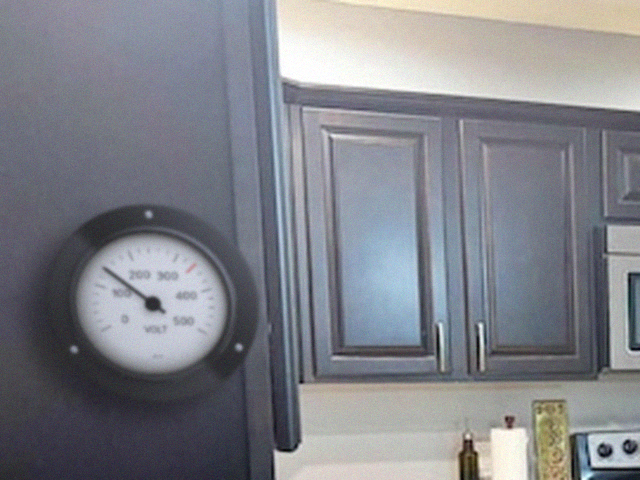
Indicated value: 140V
